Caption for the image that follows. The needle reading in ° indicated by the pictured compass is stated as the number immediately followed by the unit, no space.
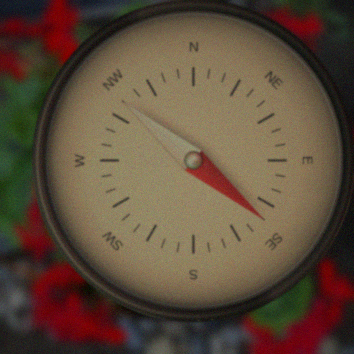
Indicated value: 130°
